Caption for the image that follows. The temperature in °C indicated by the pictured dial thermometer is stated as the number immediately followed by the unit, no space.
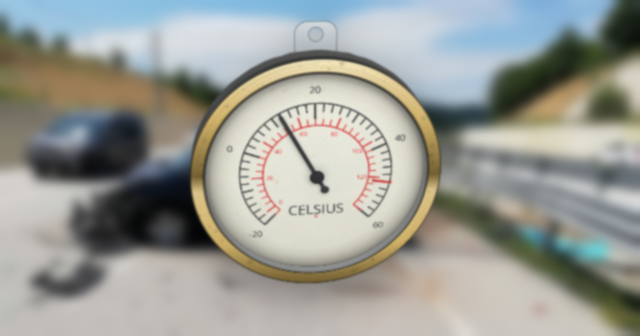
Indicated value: 12°C
